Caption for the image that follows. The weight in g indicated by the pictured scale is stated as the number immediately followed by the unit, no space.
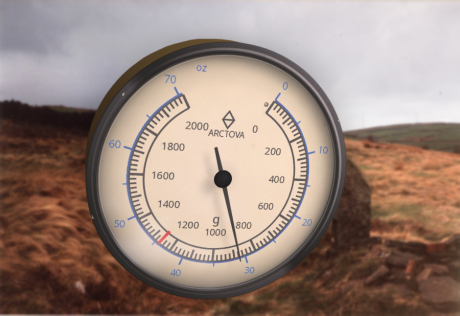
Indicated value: 880g
